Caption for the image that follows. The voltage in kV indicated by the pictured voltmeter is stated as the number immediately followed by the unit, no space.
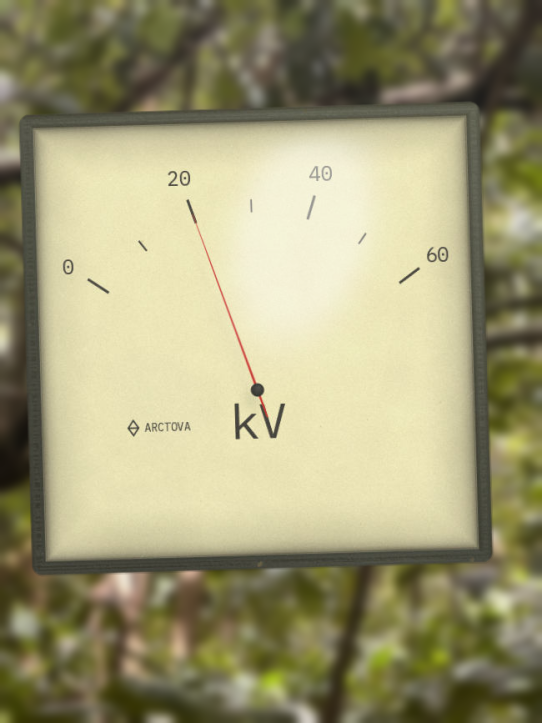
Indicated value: 20kV
